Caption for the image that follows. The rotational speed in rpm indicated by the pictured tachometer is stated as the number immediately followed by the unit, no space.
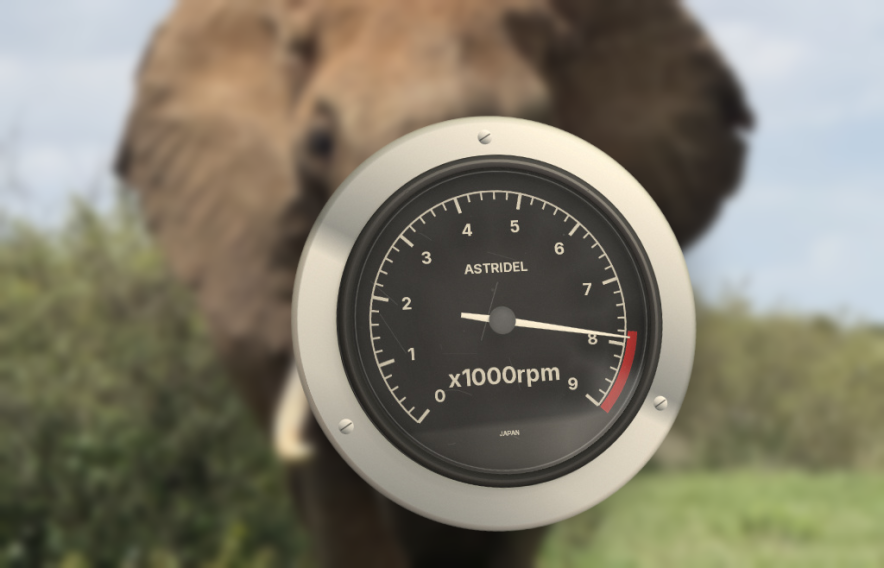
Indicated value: 7900rpm
